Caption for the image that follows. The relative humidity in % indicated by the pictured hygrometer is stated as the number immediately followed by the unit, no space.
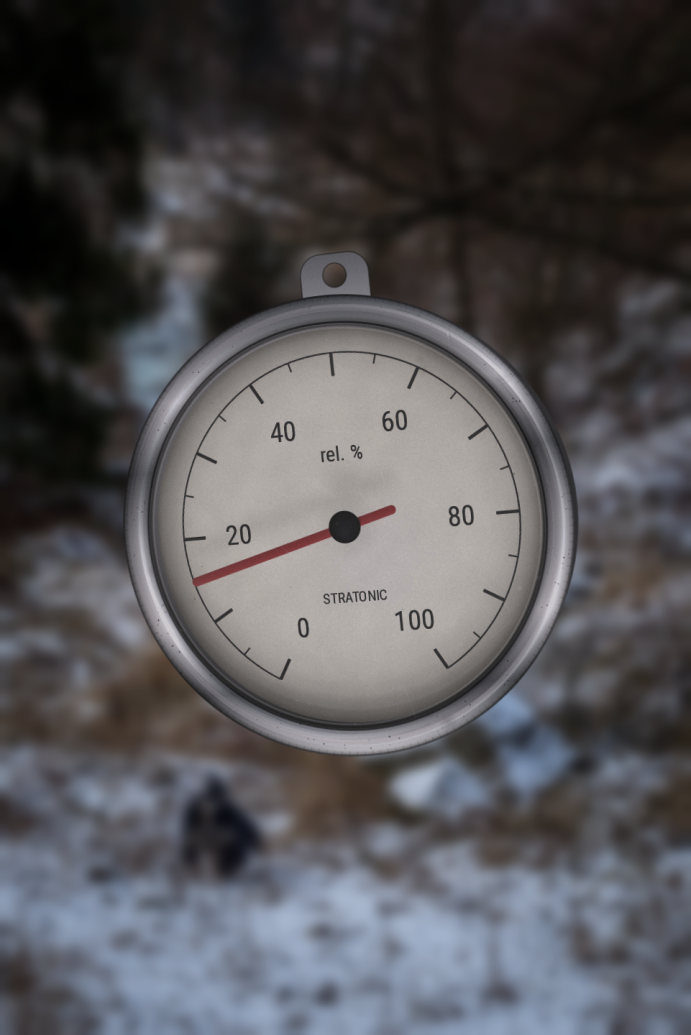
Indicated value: 15%
